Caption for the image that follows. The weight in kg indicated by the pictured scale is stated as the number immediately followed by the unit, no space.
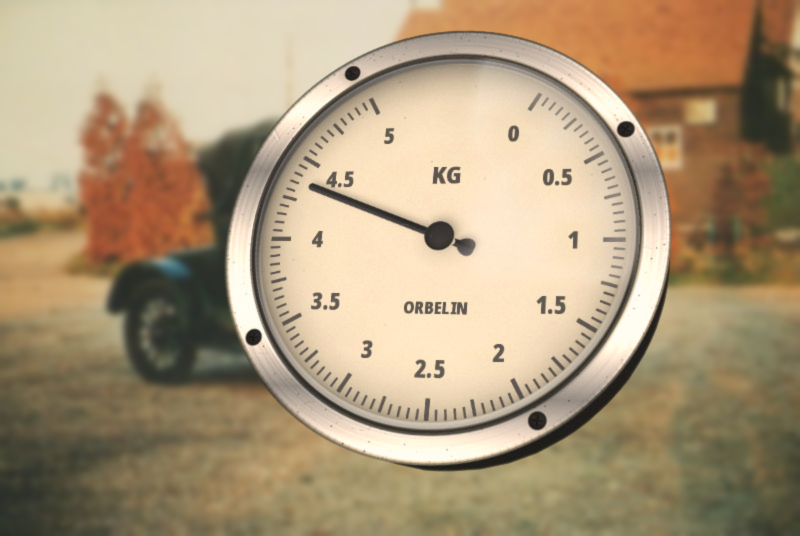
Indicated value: 4.35kg
